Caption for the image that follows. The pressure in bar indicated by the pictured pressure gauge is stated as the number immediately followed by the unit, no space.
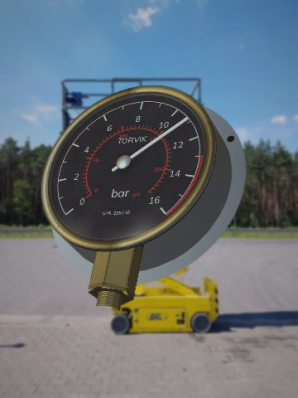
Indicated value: 11bar
